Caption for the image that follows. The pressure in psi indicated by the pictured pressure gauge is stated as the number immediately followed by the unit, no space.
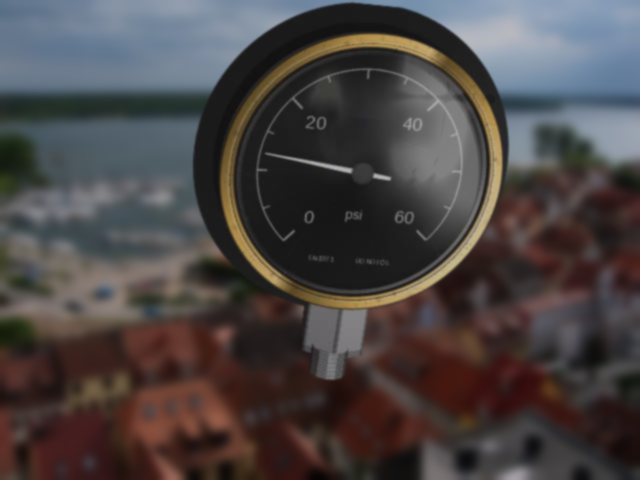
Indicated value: 12.5psi
